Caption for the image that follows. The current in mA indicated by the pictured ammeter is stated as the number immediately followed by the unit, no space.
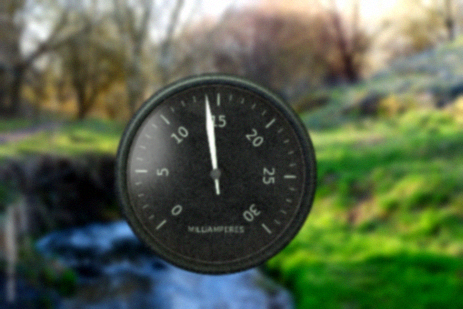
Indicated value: 14mA
